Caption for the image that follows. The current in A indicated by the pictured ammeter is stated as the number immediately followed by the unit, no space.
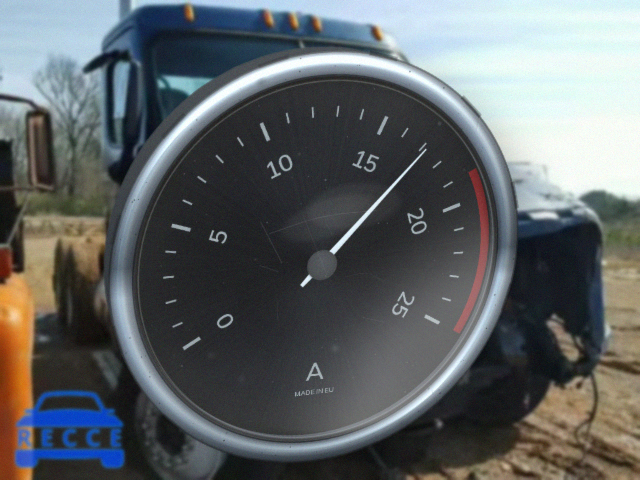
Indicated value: 17A
